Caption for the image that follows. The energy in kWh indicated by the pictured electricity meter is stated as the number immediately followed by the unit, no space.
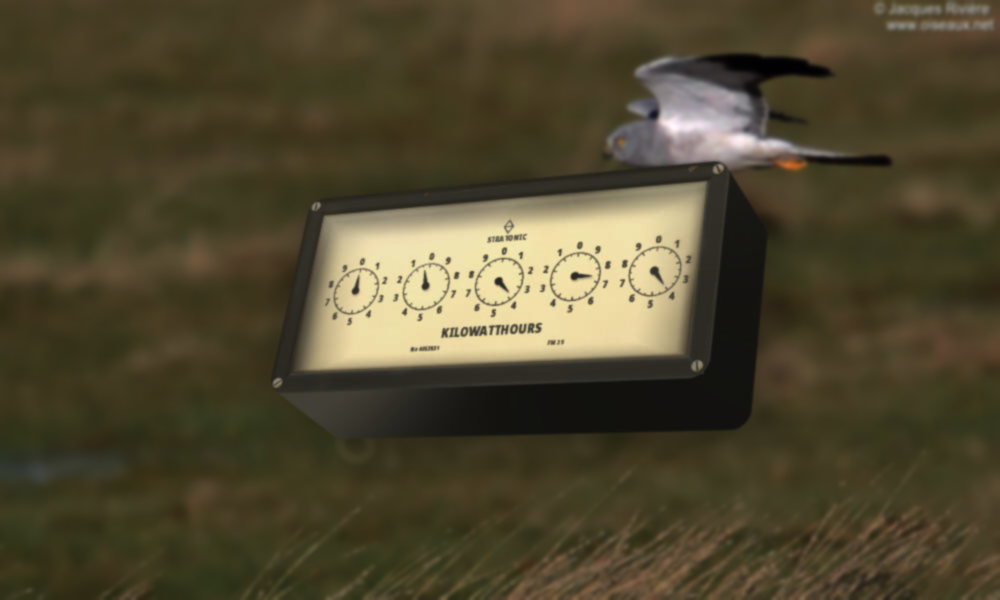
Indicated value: 374kWh
